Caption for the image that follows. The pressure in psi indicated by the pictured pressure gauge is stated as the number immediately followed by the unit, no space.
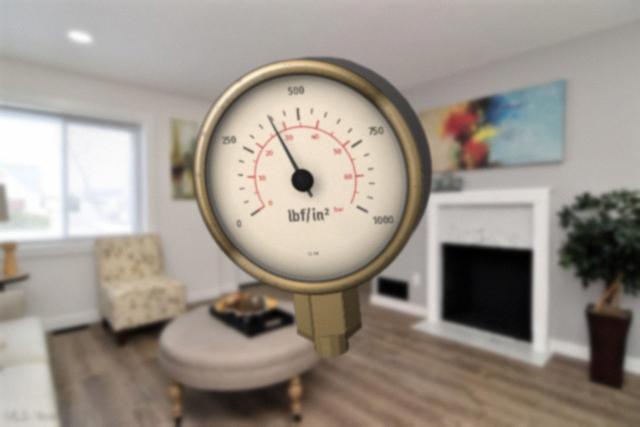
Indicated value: 400psi
